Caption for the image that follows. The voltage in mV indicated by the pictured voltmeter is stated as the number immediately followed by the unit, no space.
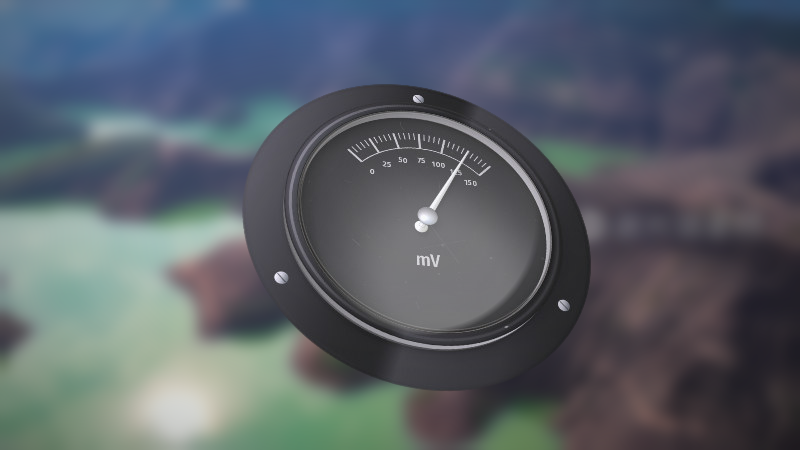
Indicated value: 125mV
